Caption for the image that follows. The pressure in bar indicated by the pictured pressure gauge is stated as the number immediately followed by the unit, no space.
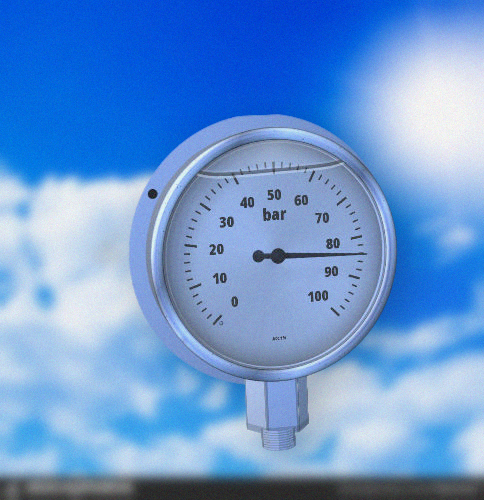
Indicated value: 84bar
